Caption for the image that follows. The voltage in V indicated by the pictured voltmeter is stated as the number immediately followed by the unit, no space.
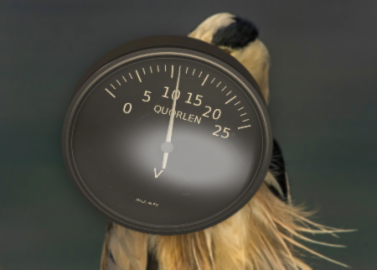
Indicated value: 11V
